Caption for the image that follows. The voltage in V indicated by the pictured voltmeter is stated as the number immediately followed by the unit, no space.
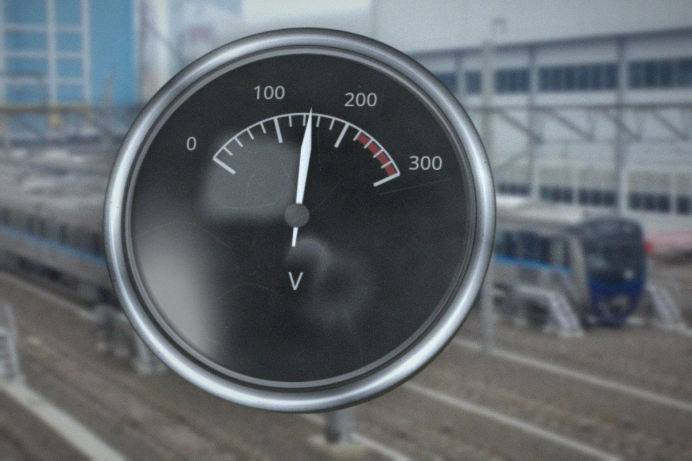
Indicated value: 150V
